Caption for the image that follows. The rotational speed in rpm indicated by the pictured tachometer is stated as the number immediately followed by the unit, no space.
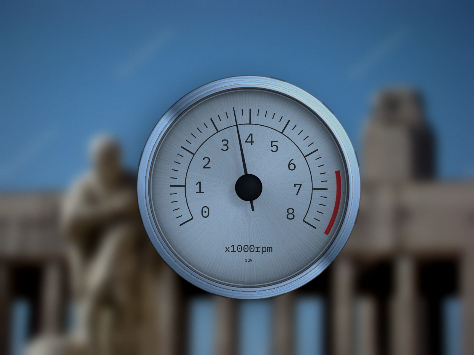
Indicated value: 3600rpm
